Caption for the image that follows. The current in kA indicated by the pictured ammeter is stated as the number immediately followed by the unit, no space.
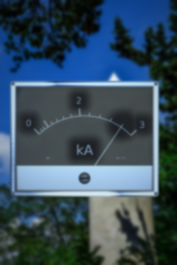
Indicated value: 2.8kA
